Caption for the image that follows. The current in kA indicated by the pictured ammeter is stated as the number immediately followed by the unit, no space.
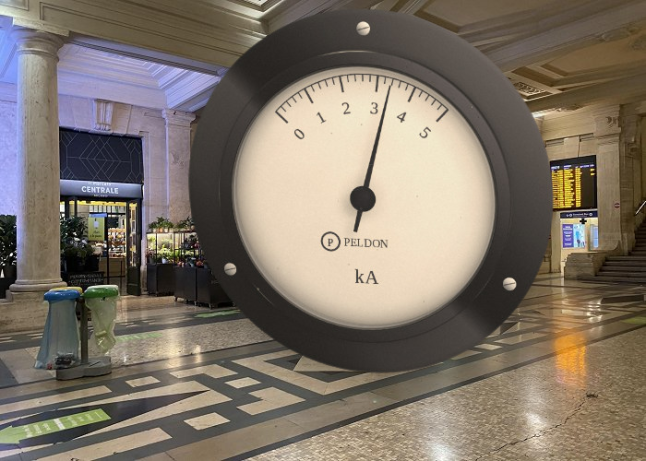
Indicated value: 3.4kA
